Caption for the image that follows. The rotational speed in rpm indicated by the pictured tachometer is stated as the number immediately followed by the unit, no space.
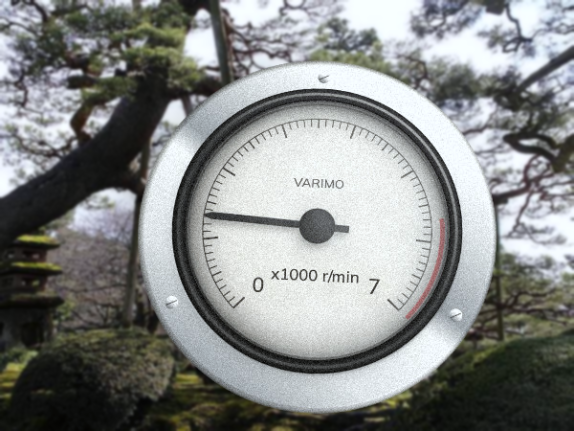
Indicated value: 1300rpm
